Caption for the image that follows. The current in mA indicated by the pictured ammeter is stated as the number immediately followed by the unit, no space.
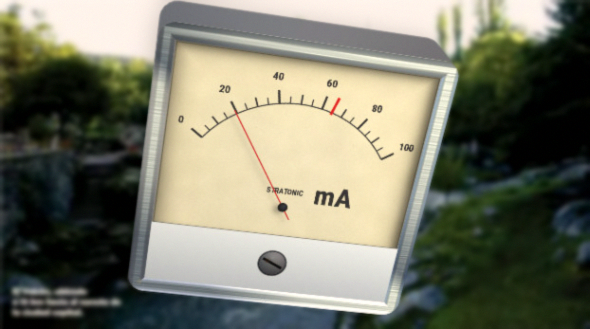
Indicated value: 20mA
